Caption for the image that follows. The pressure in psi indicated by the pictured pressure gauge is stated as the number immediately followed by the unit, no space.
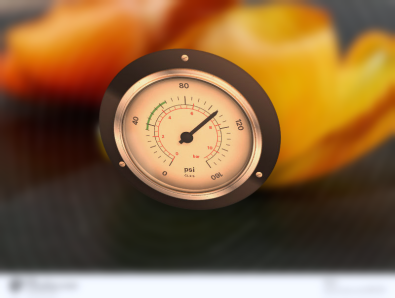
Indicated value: 105psi
